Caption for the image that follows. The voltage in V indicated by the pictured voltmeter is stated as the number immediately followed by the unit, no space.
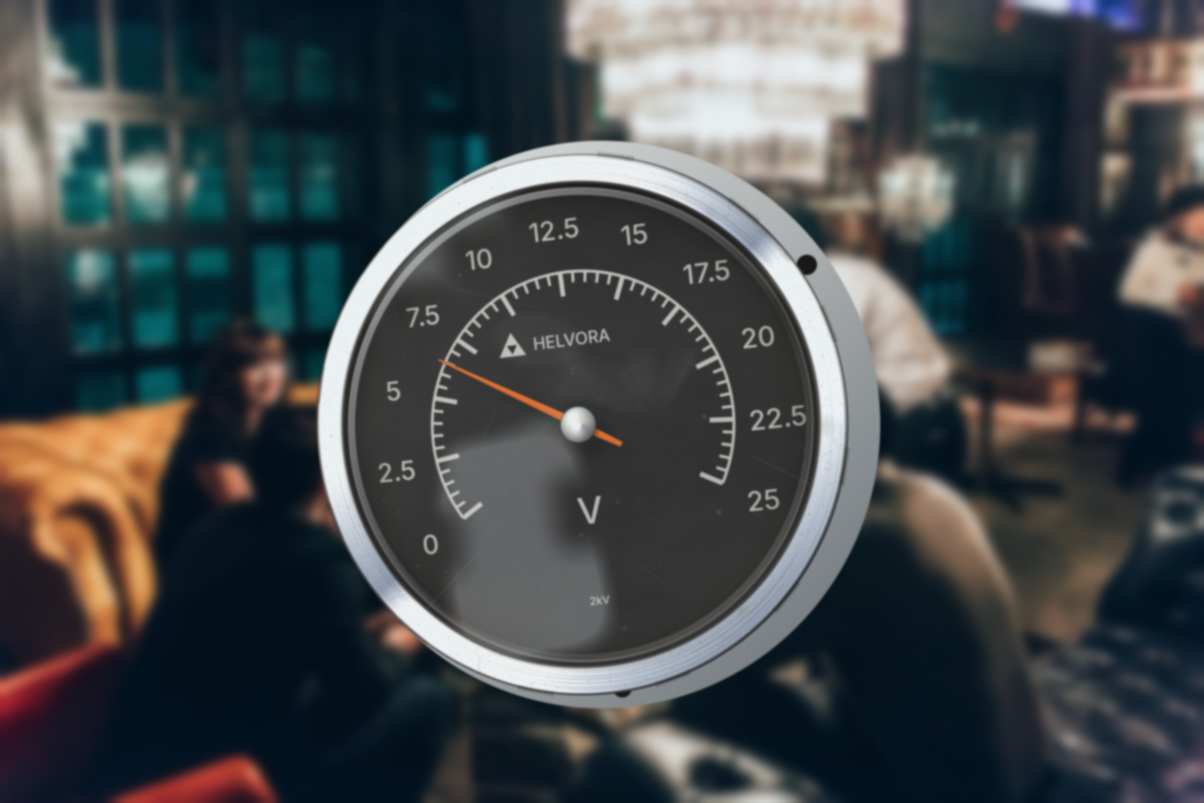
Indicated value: 6.5V
